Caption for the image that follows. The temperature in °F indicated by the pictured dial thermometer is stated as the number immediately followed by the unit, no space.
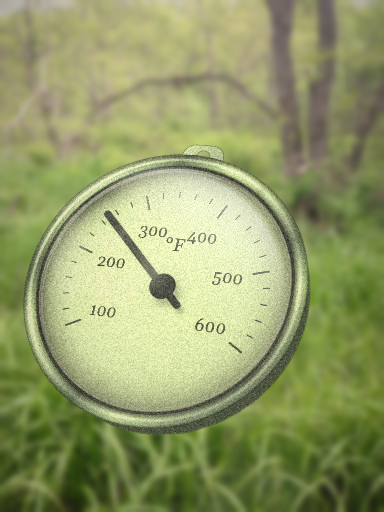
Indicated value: 250°F
